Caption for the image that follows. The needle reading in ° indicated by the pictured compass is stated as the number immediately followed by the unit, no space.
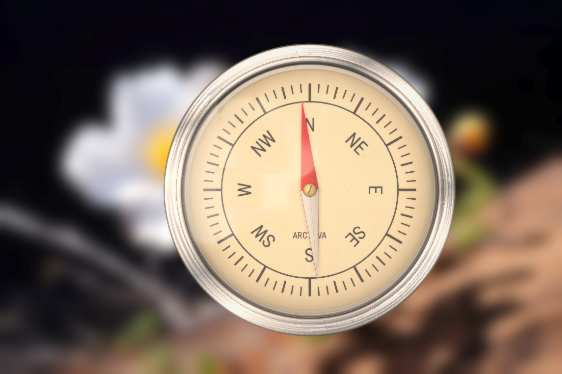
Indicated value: 355°
